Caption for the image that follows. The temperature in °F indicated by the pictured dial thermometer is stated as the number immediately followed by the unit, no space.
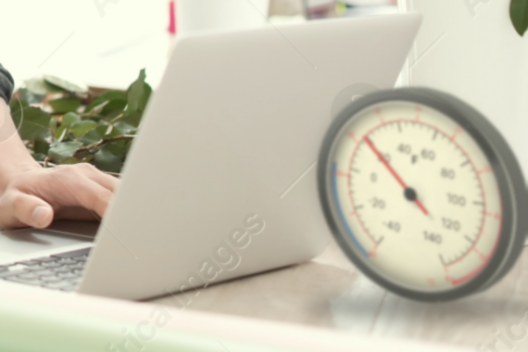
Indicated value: 20°F
